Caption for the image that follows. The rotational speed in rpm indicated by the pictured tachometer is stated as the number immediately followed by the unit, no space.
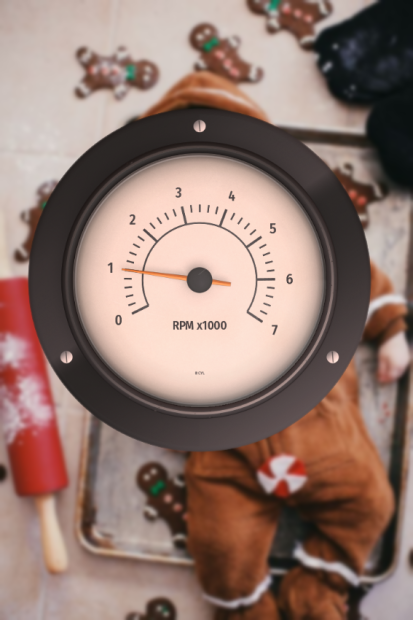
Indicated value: 1000rpm
